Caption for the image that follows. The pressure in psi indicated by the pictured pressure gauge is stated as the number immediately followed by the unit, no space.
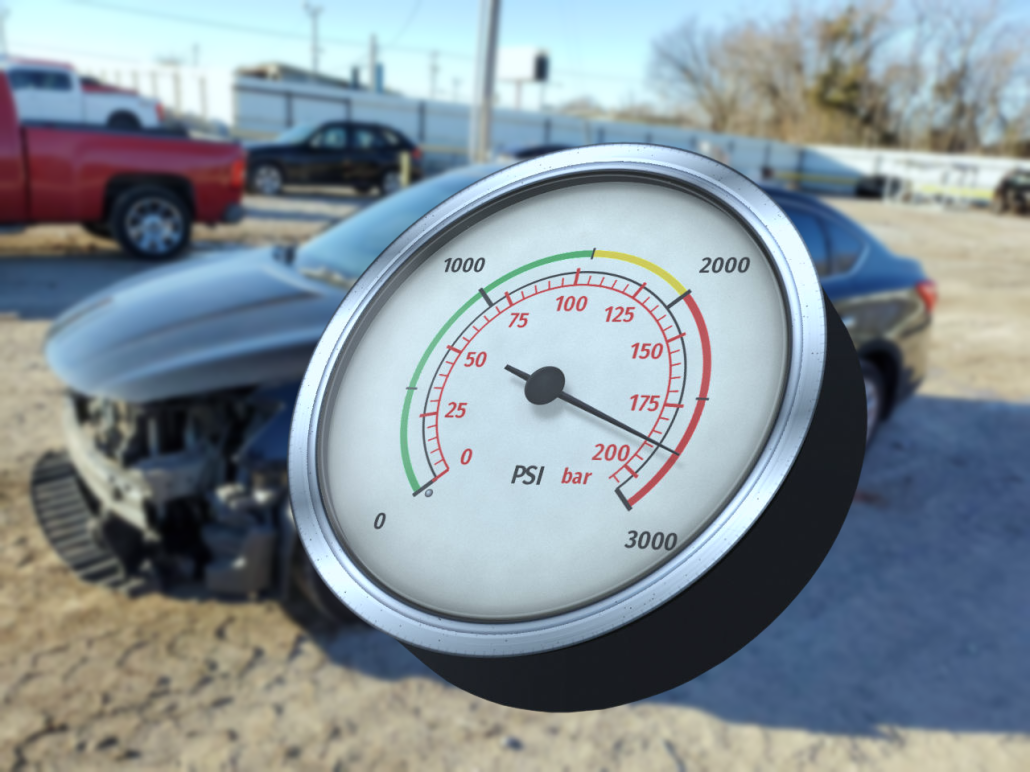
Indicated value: 2750psi
